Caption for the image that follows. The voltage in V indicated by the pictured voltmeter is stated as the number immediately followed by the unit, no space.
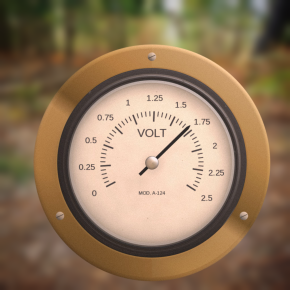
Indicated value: 1.7V
